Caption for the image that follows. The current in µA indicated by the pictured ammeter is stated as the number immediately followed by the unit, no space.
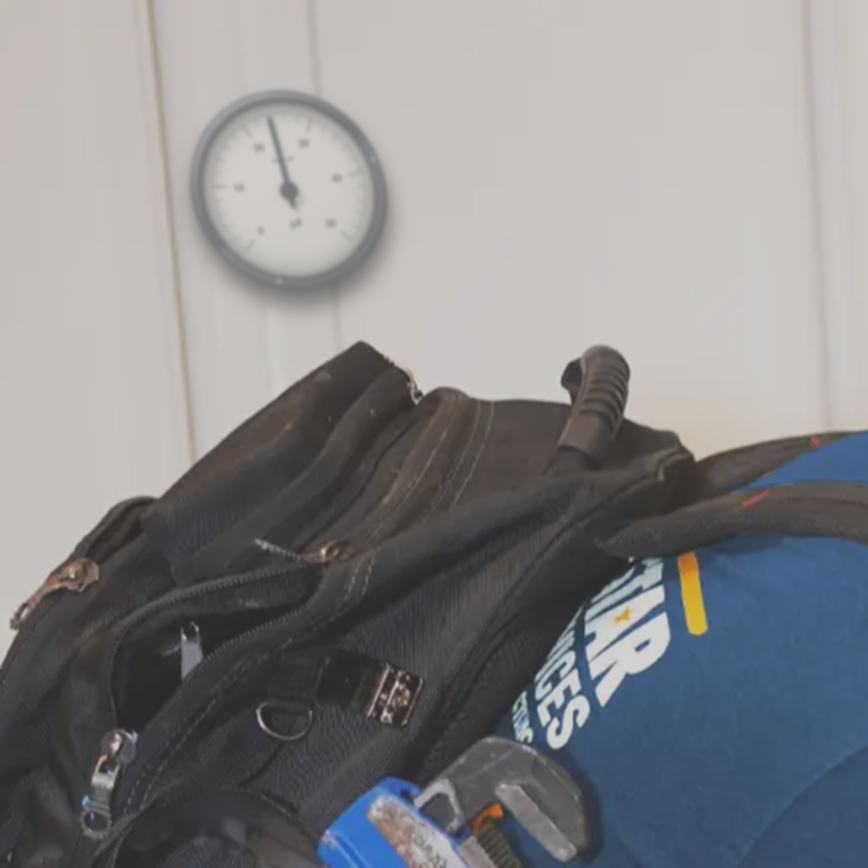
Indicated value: 24µA
